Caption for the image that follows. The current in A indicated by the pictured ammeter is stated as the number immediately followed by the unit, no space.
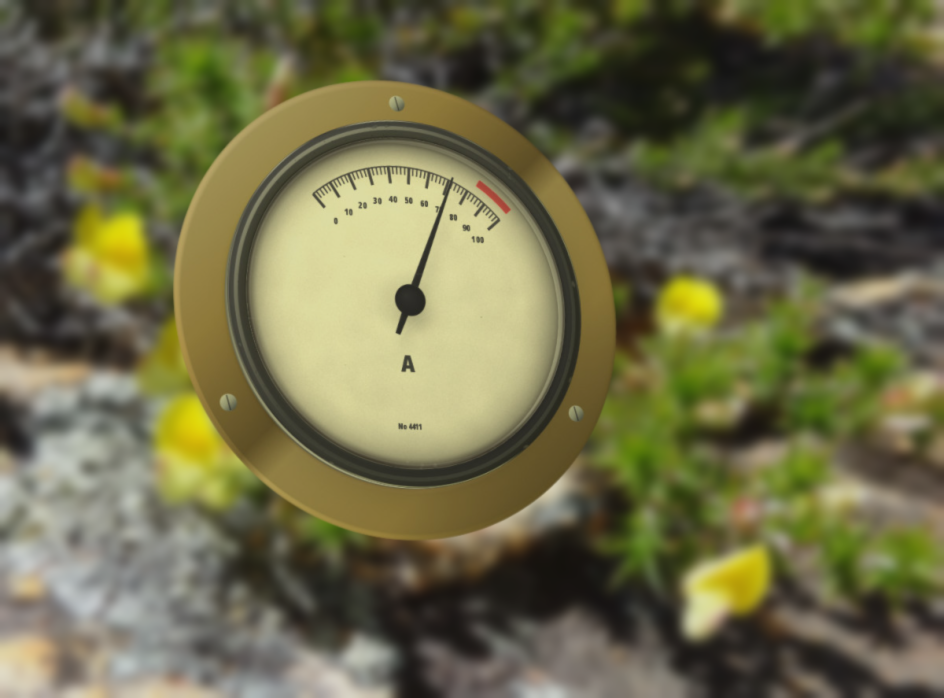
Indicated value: 70A
